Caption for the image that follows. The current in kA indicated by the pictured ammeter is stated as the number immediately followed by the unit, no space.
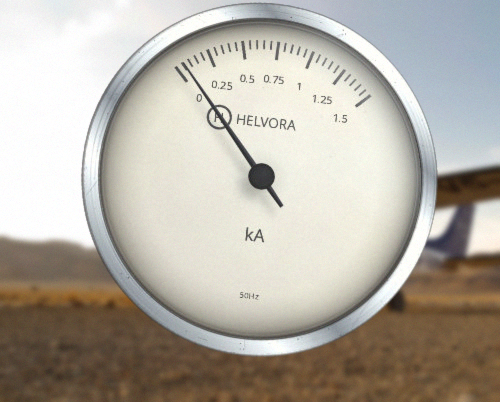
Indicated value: 0.05kA
